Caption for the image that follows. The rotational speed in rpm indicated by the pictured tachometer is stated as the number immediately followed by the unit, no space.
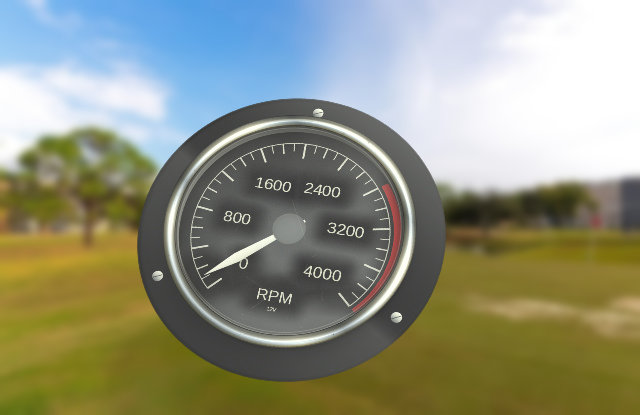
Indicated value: 100rpm
